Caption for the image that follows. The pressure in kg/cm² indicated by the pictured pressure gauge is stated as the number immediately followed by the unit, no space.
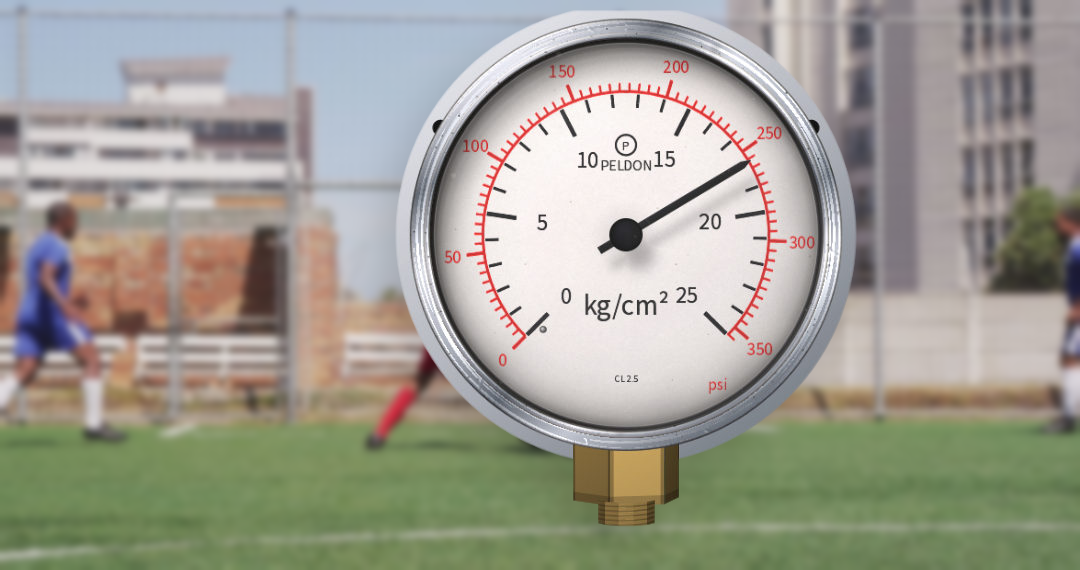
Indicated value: 18kg/cm²
